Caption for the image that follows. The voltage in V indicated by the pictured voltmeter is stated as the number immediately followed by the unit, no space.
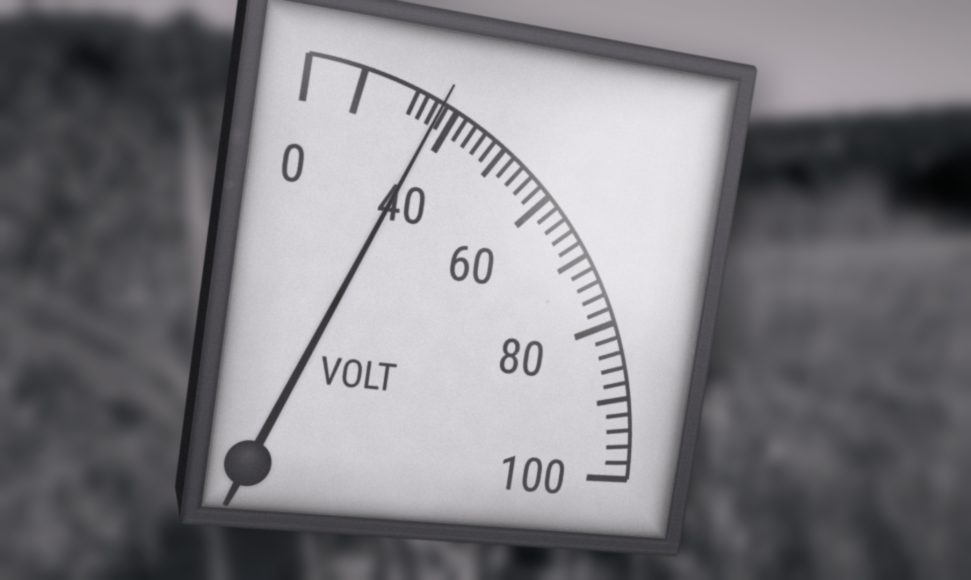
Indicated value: 37V
